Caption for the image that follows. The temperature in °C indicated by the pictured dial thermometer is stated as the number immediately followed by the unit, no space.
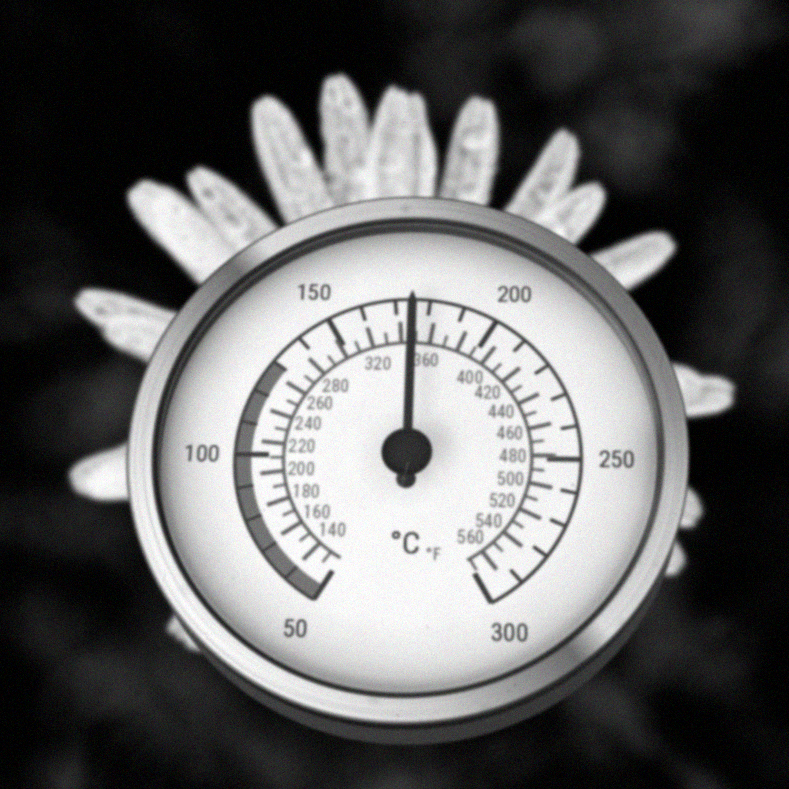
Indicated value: 175°C
